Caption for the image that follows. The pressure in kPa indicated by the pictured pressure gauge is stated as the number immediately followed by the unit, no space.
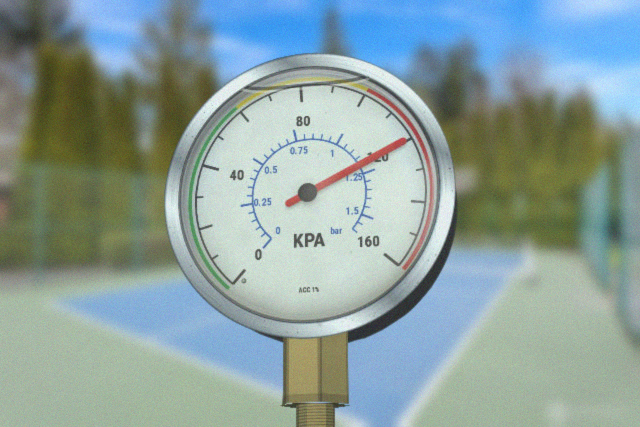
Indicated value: 120kPa
